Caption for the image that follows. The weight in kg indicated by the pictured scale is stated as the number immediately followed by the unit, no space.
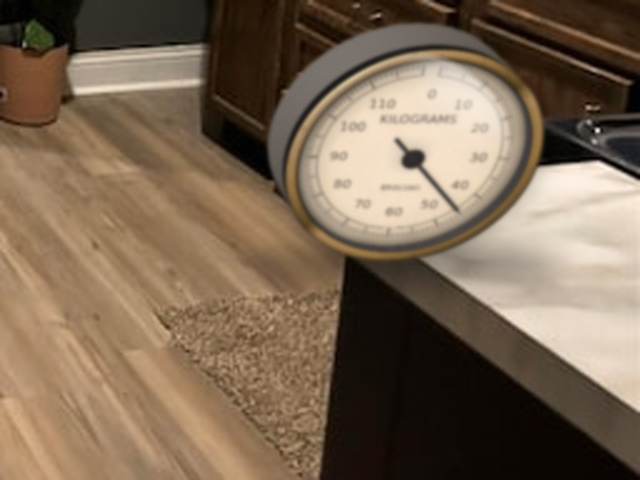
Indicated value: 45kg
